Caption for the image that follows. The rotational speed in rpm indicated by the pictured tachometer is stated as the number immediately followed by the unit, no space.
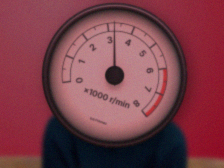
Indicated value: 3250rpm
